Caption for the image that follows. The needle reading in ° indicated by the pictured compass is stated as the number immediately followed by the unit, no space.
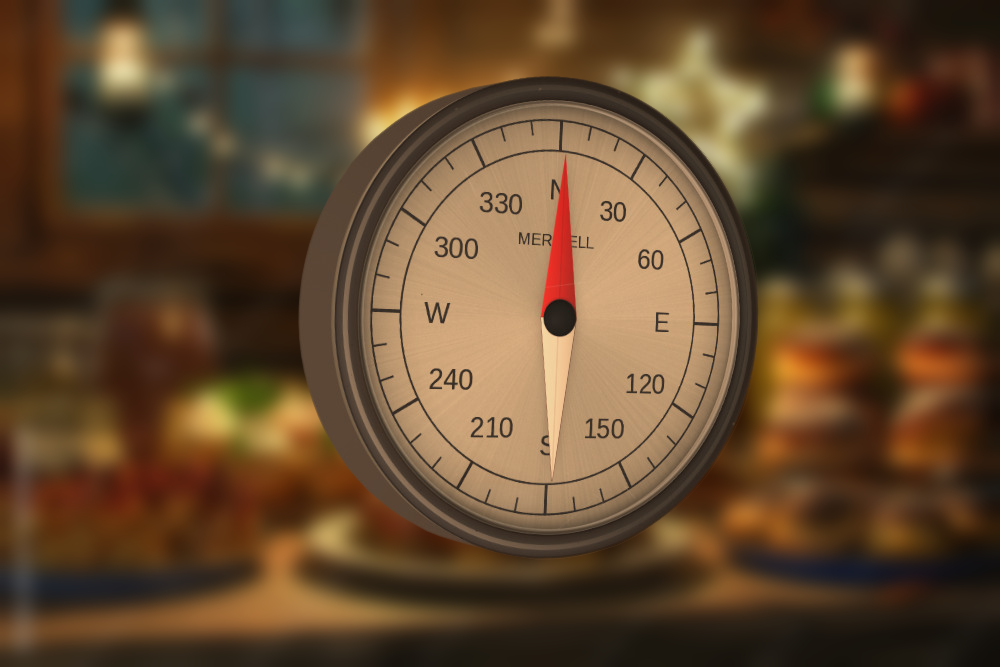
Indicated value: 0°
